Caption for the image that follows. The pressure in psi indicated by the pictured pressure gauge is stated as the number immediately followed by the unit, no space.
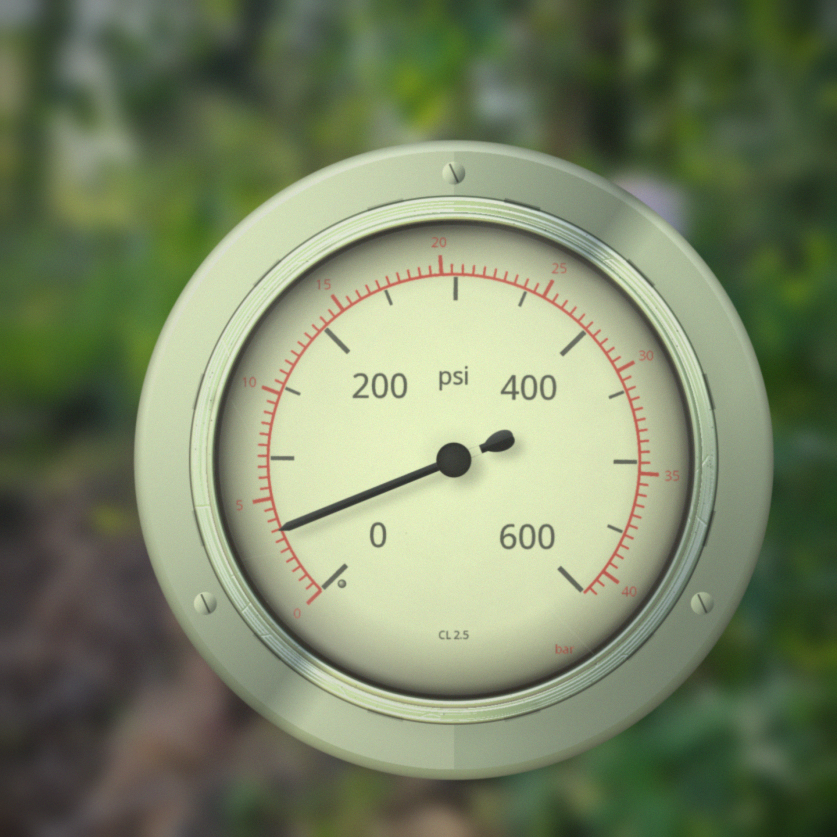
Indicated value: 50psi
